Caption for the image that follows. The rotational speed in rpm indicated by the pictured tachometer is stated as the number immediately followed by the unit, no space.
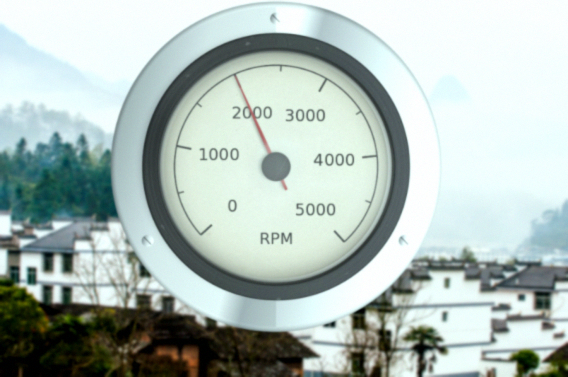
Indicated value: 2000rpm
